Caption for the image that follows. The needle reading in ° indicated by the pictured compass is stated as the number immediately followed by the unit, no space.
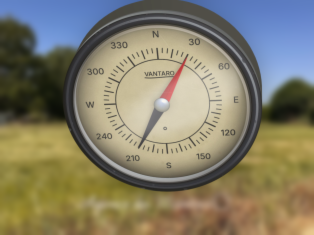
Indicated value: 30°
